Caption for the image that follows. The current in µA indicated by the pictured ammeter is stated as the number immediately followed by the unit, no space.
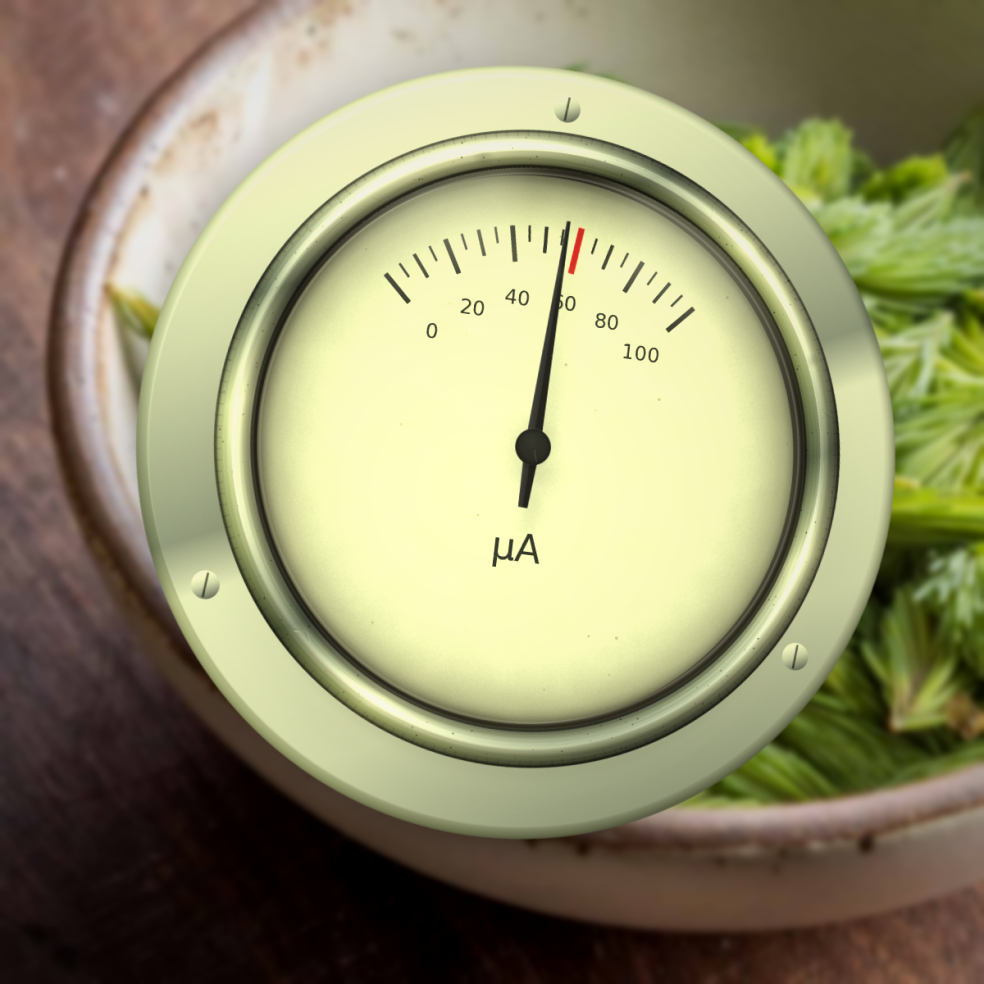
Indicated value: 55µA
